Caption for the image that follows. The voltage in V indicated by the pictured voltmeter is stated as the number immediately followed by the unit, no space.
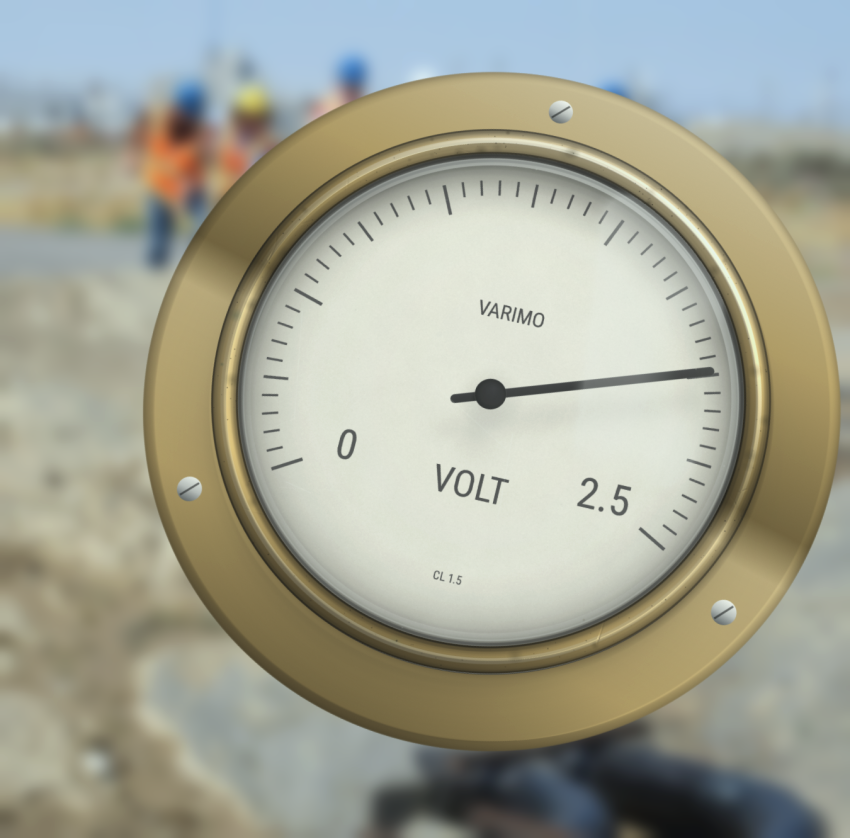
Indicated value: 2V
